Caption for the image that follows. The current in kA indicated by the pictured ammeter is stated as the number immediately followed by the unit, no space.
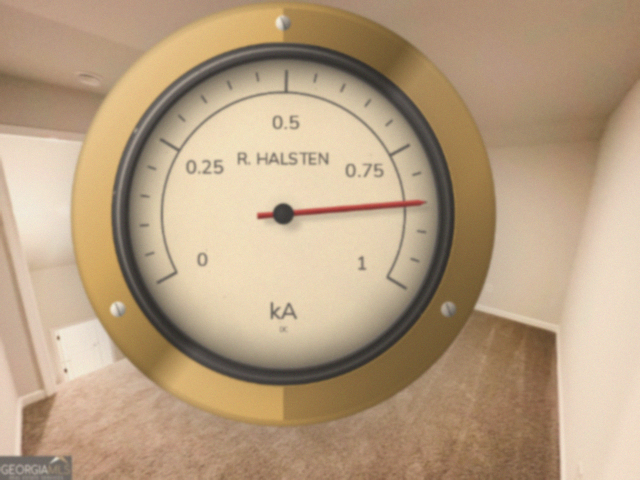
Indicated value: 0.85kA
